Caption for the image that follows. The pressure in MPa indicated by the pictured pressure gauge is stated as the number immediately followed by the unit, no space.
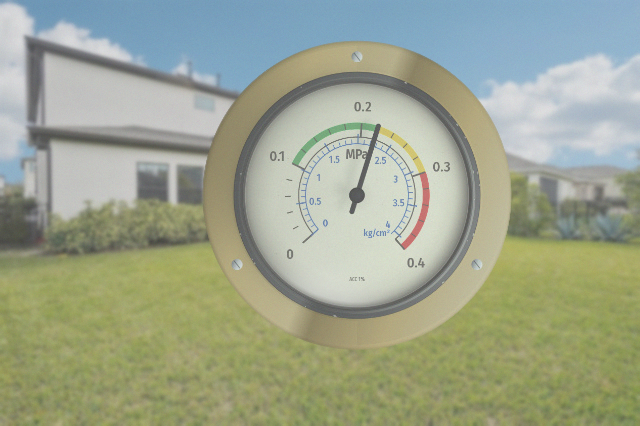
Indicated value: 0.22MPa
